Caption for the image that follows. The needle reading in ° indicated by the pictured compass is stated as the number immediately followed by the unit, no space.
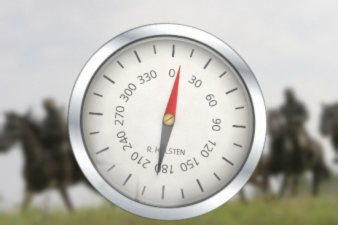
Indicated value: 7.5°
